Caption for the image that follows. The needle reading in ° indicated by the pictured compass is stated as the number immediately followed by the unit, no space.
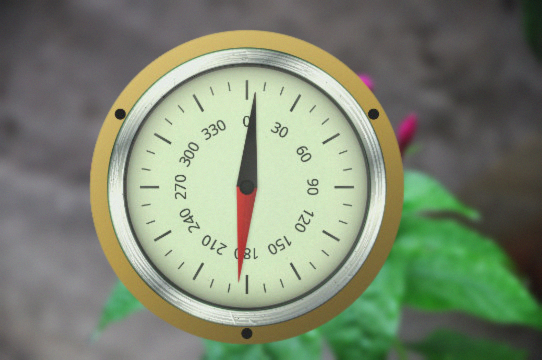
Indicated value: 185°
